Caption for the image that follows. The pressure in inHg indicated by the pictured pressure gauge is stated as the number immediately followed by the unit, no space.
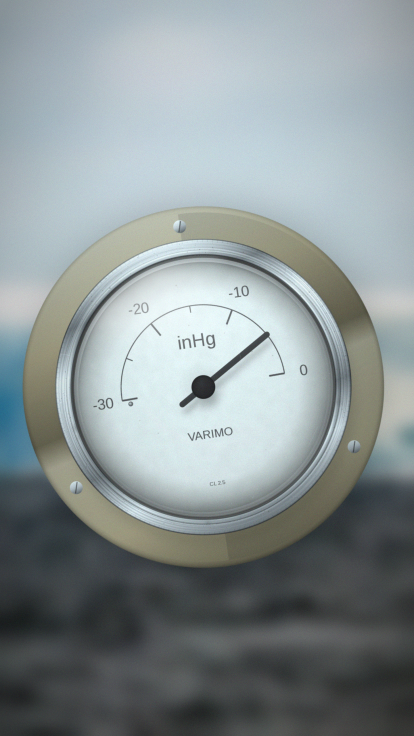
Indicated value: -5inHg
